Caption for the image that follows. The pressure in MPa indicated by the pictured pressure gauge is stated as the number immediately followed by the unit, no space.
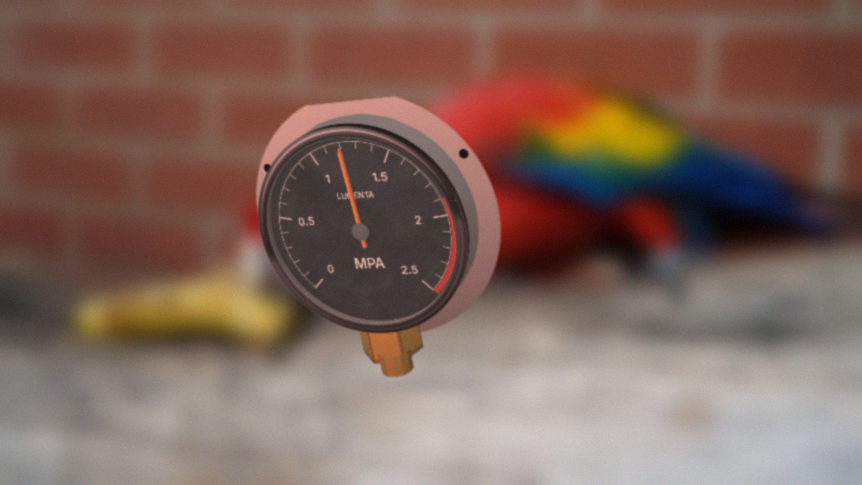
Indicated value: 1.2MPa
